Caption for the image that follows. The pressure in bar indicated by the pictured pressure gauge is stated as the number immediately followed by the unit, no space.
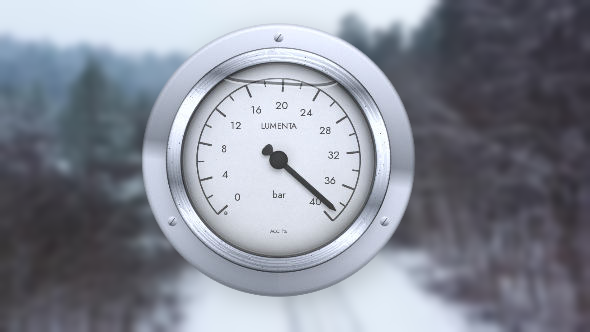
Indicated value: 39bar
